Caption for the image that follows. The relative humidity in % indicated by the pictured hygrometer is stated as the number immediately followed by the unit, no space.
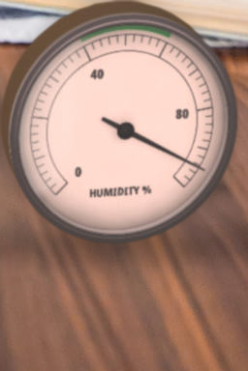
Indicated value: 94%
